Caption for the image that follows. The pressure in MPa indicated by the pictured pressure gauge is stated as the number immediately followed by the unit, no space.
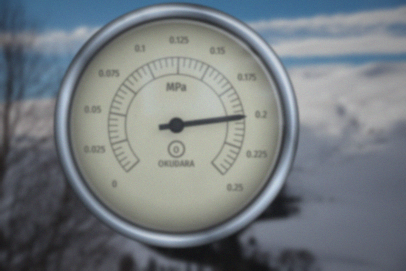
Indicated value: 0.2MPa
